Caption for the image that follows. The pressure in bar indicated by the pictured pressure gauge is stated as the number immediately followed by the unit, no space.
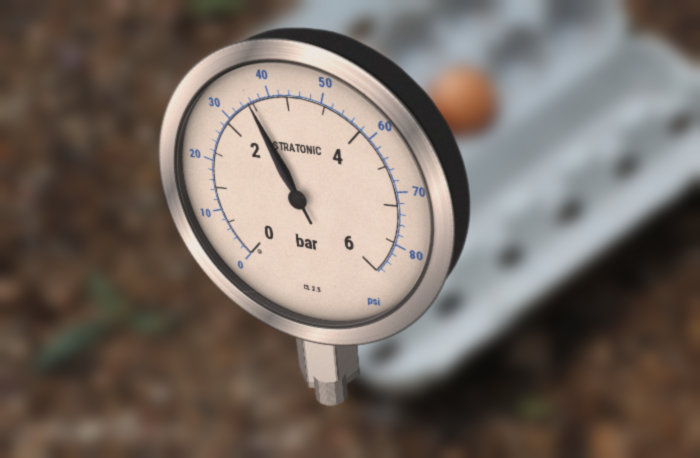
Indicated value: 2.5bar
